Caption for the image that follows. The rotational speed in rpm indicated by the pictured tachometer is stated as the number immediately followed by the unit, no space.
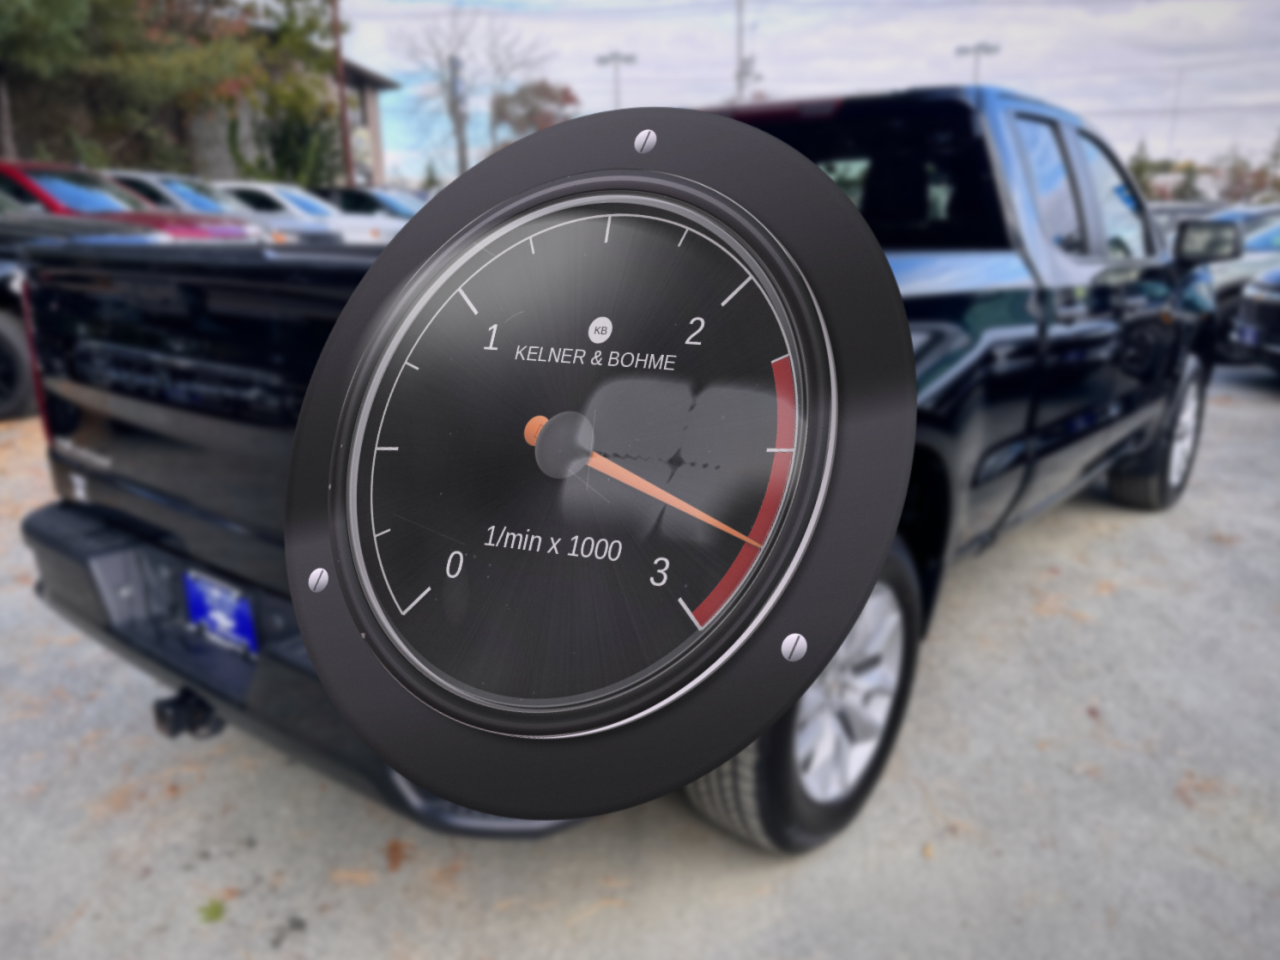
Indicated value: 2750rpm
